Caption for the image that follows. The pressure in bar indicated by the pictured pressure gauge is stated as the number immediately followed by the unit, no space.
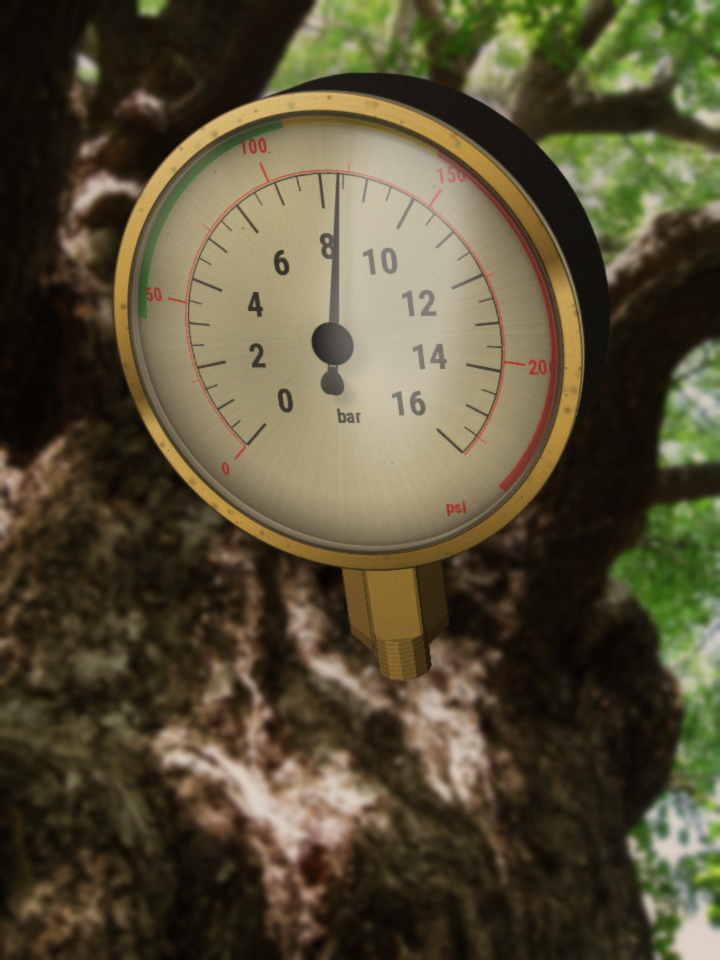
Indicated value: 8.5bar
